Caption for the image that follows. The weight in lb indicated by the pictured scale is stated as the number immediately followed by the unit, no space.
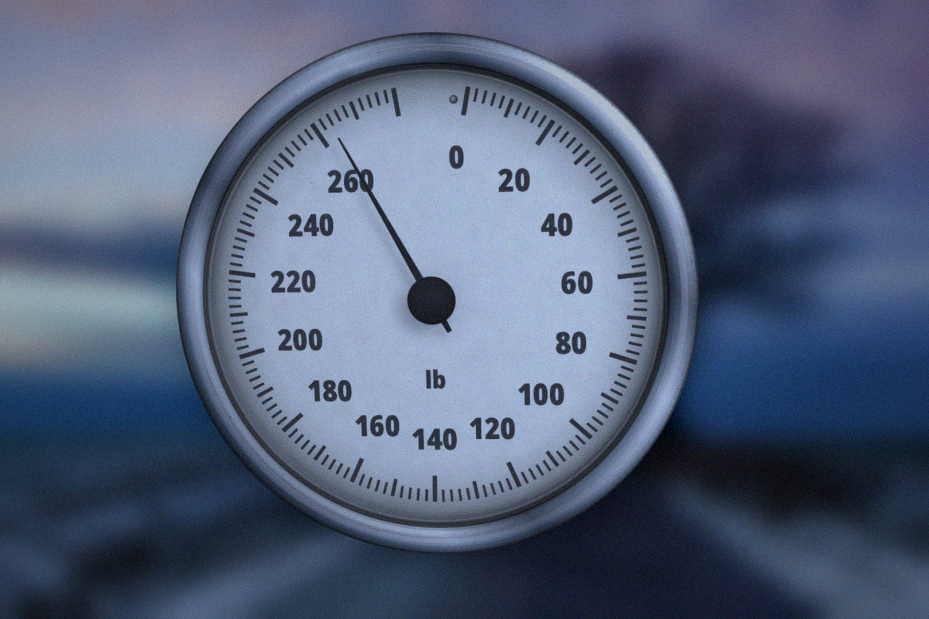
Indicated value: 264lb
